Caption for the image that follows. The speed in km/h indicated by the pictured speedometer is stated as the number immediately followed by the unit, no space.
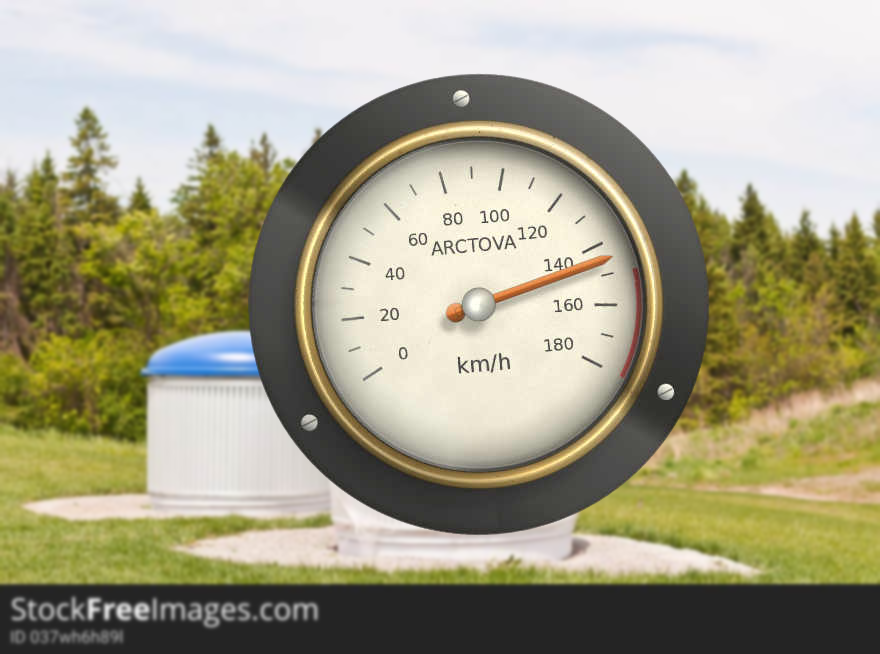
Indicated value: 145km/h
